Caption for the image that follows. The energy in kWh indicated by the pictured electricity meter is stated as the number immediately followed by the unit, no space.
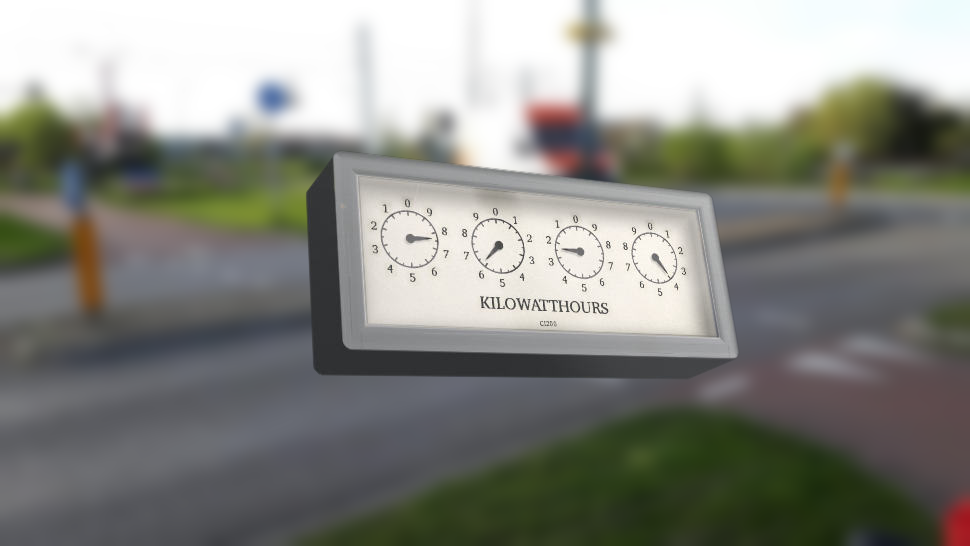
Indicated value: 7624kWh
